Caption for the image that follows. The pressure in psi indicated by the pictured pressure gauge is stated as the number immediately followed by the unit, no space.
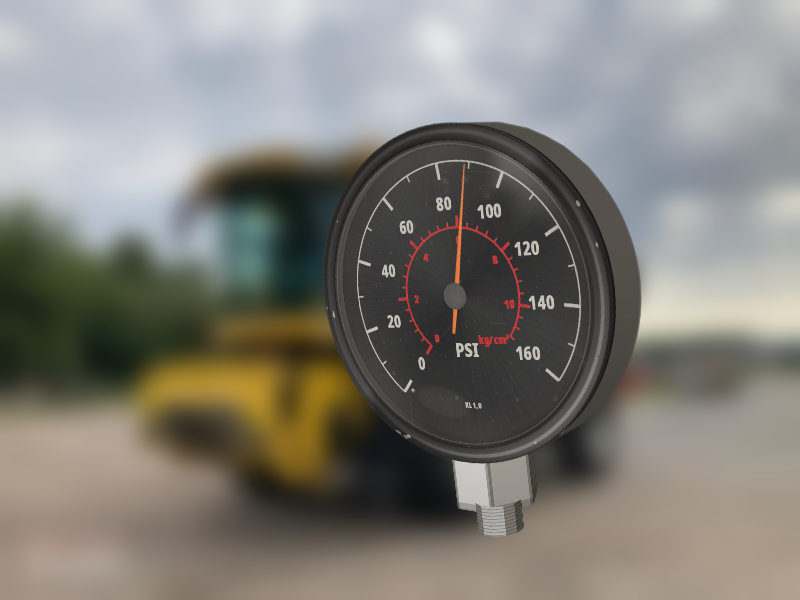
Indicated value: 90psi
